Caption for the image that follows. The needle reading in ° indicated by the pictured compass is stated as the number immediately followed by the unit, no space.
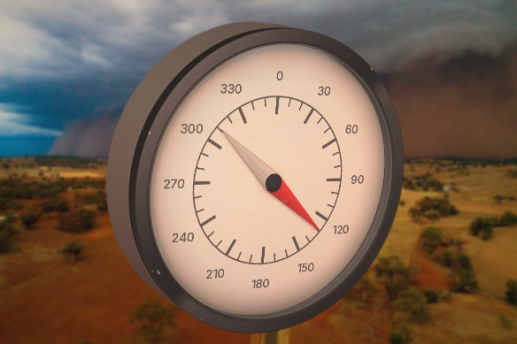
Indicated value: 130°
